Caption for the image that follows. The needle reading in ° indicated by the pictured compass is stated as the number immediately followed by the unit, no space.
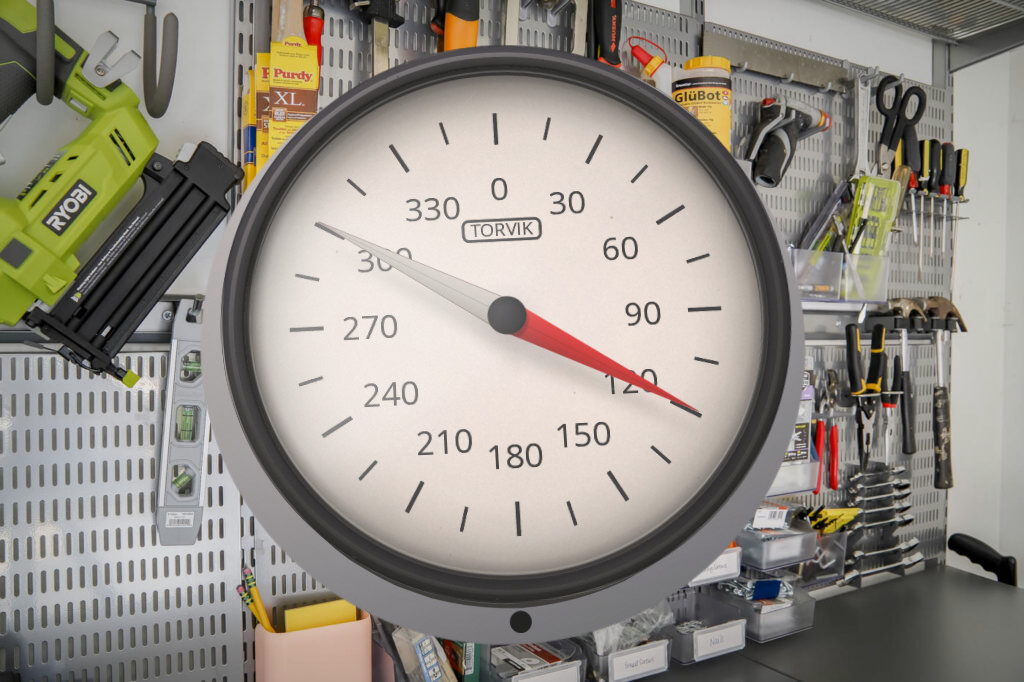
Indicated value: 120°
